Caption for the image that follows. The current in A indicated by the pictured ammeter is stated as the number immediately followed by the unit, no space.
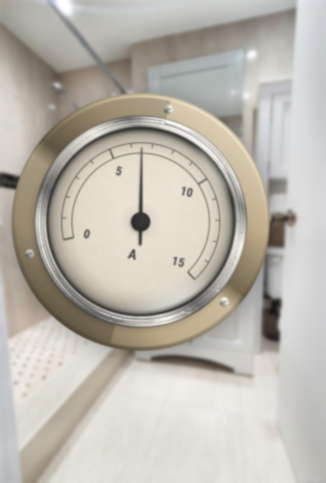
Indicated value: 6.5A
